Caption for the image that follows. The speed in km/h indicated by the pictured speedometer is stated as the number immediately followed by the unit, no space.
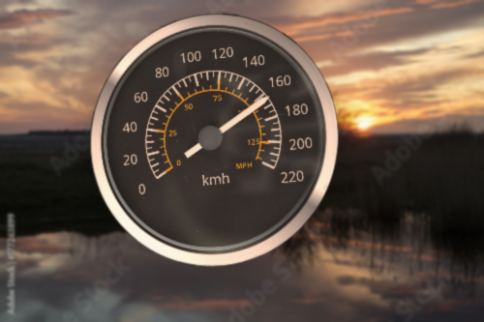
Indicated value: 165km/h
